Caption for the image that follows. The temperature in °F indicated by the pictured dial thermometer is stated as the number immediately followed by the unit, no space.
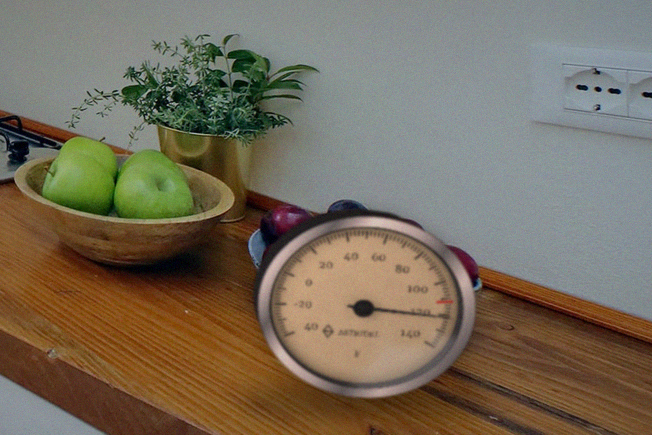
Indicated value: 120°F
